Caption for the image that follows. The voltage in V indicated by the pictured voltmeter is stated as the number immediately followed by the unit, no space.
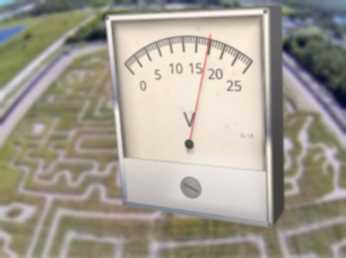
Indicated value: 17.5V
